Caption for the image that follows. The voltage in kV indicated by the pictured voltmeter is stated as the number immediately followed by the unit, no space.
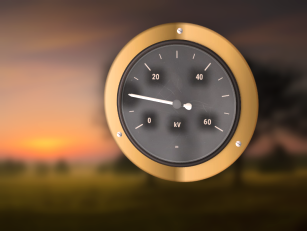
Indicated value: 10kV
